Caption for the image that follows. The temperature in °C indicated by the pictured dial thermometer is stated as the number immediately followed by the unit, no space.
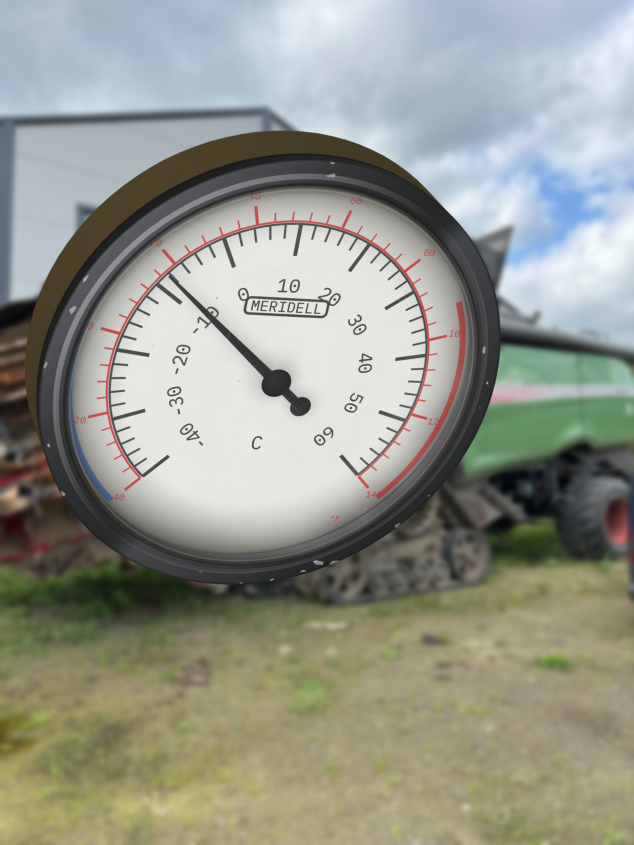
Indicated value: -8°C
